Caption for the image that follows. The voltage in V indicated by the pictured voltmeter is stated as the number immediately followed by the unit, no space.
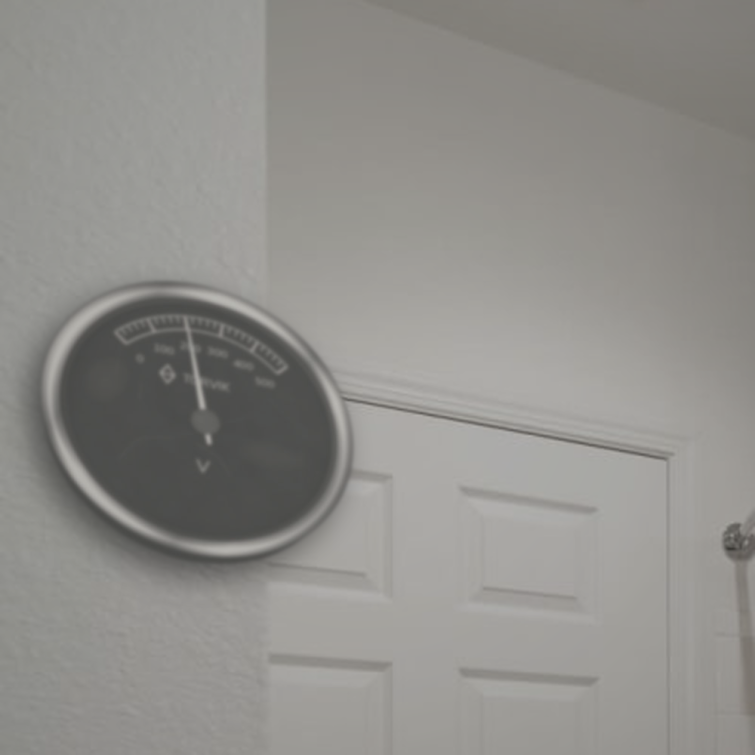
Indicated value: 200V
